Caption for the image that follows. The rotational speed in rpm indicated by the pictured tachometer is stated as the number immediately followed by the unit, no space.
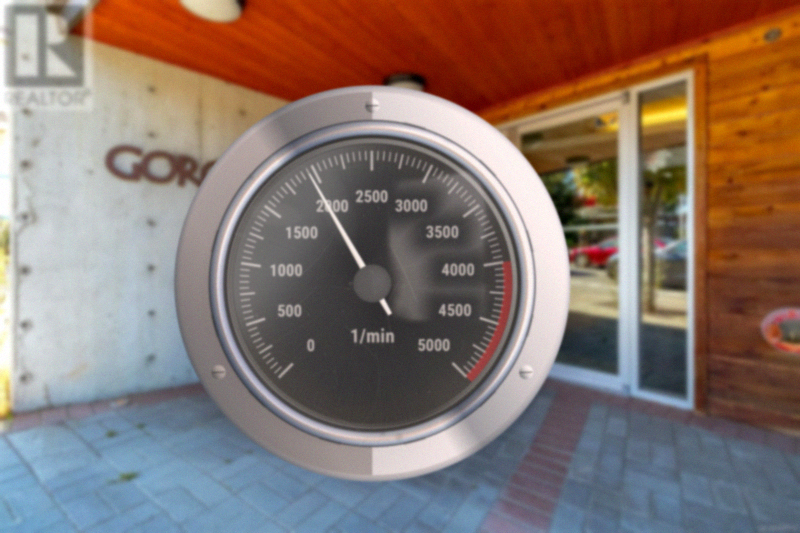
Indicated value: 1950rpm
